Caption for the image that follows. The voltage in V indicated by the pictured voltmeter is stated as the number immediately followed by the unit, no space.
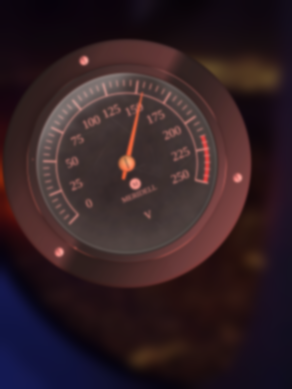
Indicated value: 155V
